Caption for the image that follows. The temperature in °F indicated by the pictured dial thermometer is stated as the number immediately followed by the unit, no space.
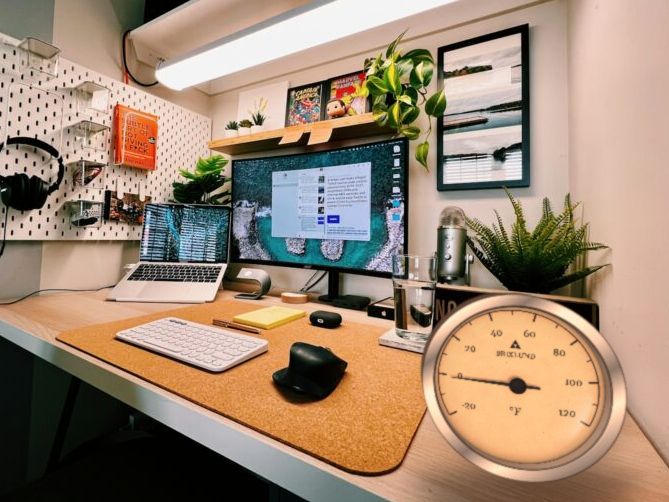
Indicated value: 0°F
